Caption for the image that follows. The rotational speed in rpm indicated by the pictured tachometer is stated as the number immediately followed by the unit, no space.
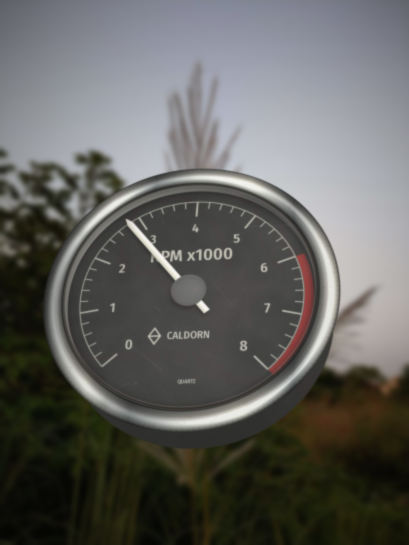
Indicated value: 2800rpm
